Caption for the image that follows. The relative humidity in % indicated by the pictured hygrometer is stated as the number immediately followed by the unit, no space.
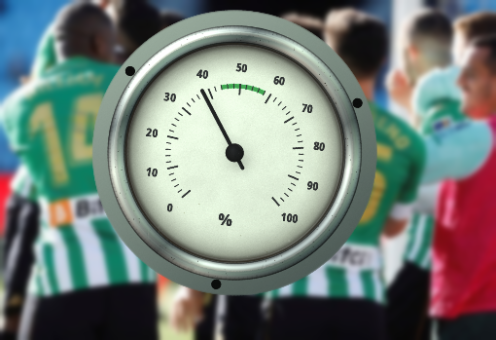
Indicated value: 38%
